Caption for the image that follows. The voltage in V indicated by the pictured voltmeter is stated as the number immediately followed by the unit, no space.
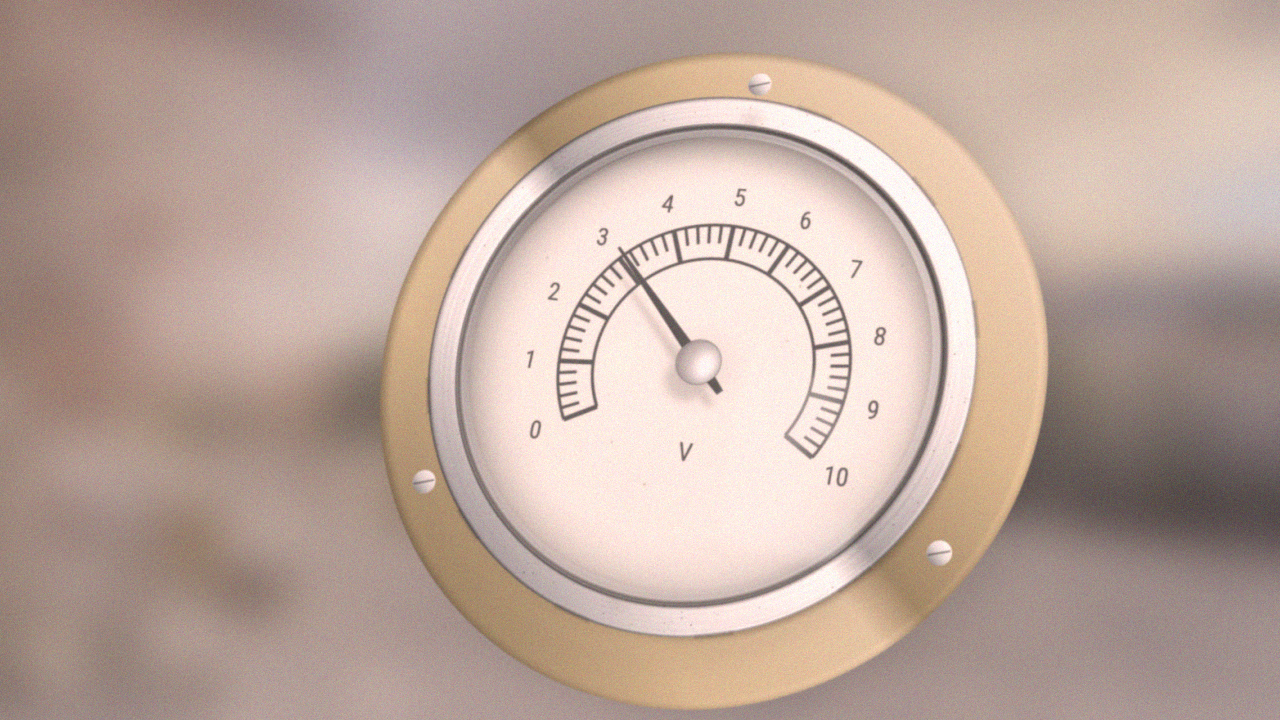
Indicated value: 3.1V
